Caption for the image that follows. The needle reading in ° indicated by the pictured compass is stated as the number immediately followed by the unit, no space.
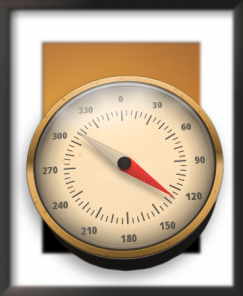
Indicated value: 130°
